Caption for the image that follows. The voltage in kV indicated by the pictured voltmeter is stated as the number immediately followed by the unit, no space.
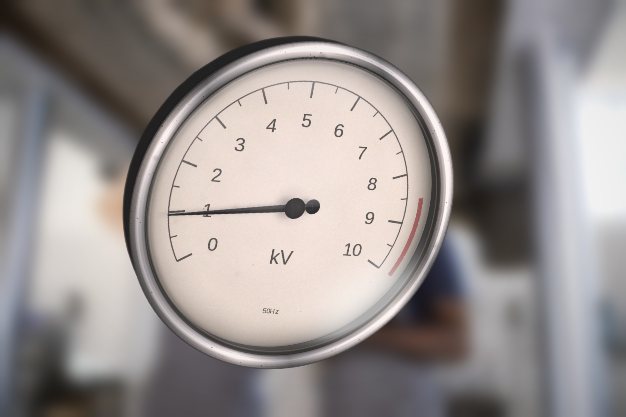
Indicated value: 1kV
